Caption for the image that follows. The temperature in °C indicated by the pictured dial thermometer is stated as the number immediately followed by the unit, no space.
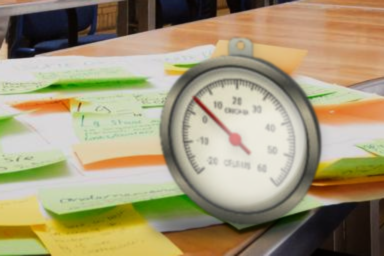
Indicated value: 5°C
